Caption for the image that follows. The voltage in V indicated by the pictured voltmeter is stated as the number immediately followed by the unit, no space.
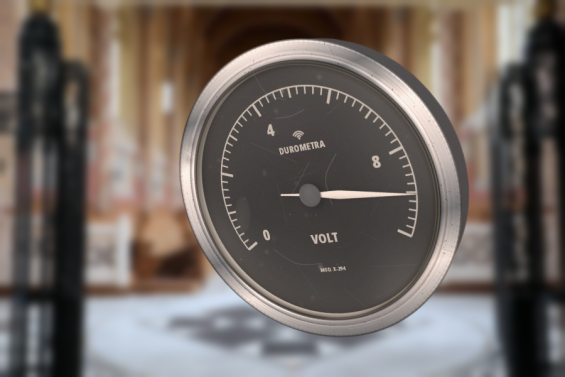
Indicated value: 9V
